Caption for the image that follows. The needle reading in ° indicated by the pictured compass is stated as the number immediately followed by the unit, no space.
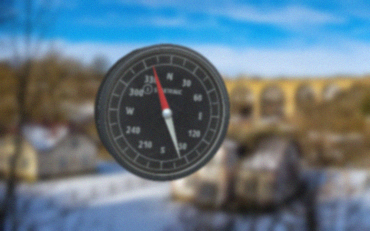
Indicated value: 337.5°
